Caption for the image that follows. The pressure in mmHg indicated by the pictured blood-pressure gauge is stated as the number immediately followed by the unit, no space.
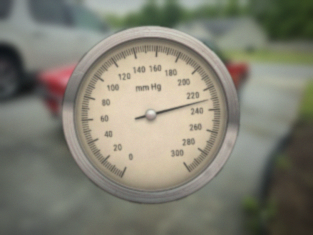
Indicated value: 230mmHg
